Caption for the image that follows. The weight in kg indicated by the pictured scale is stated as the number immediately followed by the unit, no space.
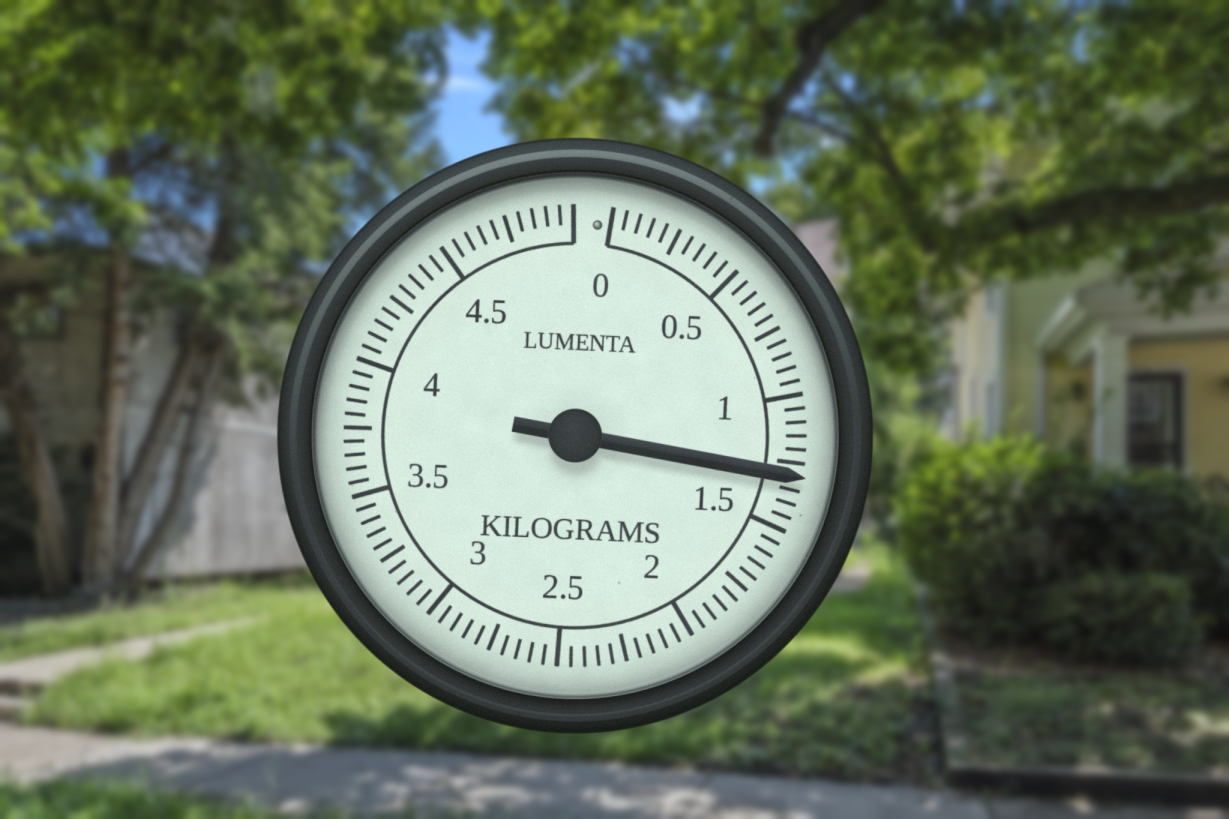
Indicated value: 1.3kg
